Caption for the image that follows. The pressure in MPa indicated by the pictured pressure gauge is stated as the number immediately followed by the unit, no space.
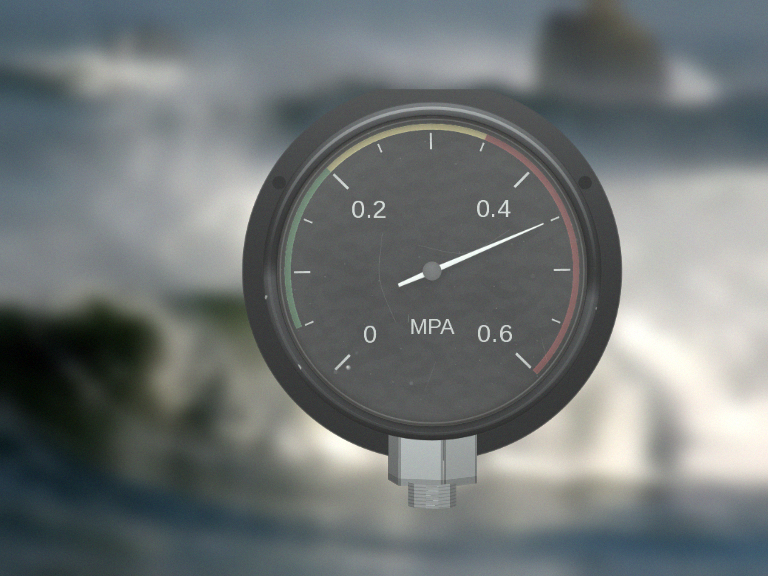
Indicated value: 0.45MPa
